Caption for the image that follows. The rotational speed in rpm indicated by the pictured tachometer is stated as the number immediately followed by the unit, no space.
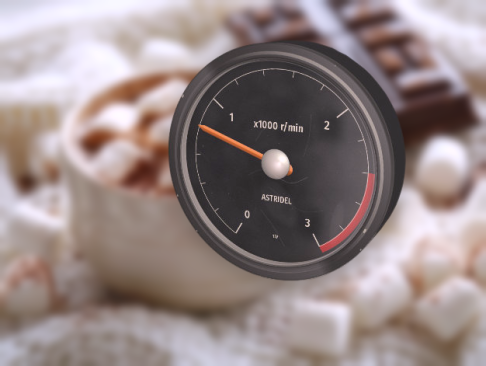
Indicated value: 800rpm
